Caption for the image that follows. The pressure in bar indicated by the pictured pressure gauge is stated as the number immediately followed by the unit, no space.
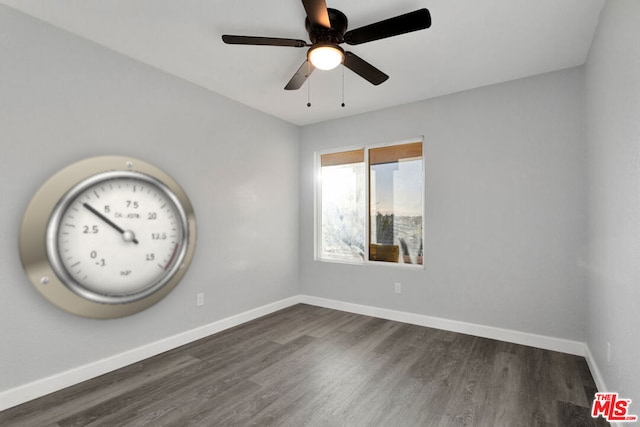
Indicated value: 4bar
